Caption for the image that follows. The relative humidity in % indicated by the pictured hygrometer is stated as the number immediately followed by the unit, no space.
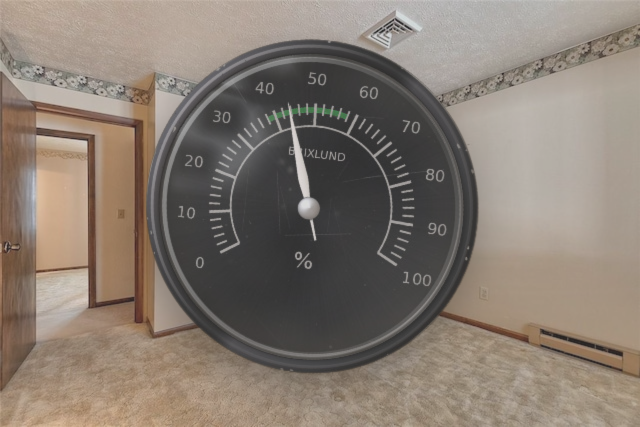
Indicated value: 44%
